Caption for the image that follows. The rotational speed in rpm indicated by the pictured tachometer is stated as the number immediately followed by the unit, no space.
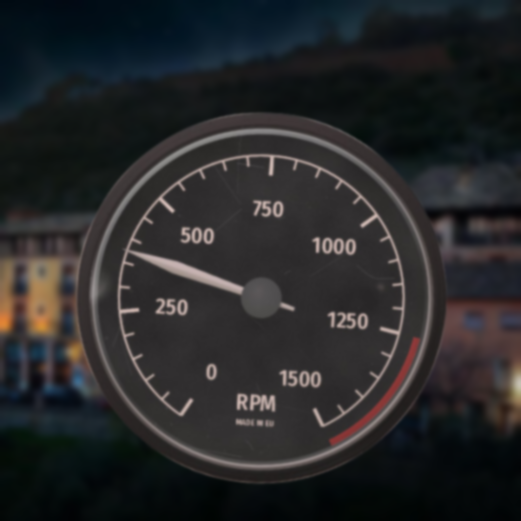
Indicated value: 375rpm
